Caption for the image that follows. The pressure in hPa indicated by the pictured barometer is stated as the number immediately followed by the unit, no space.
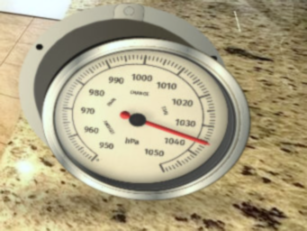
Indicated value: 1035hPa
